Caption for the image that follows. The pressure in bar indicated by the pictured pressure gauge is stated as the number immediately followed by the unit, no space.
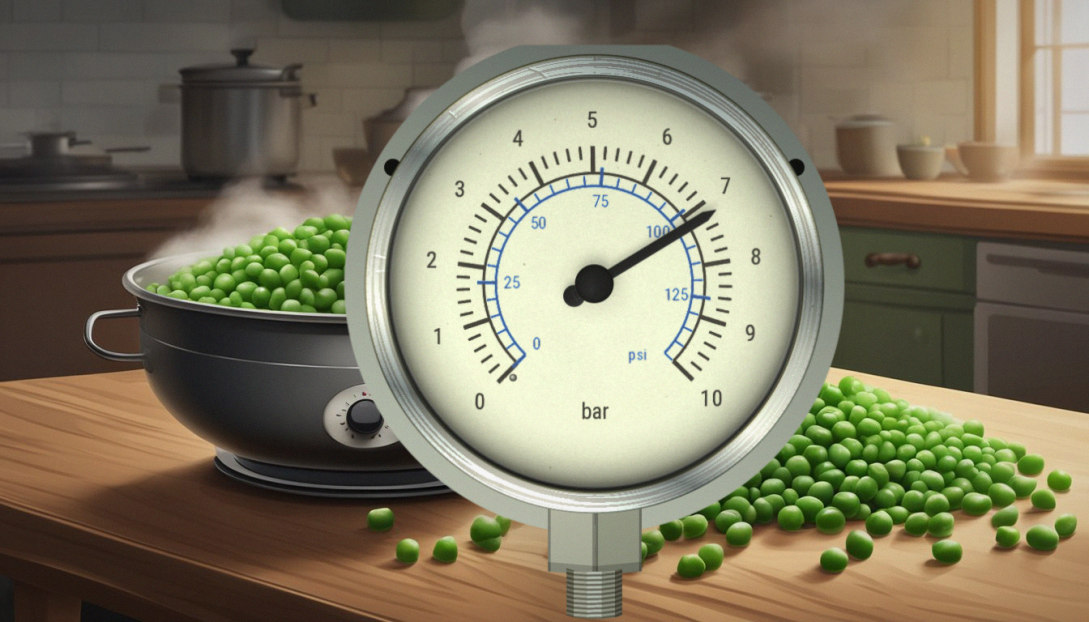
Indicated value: 7.2bar
